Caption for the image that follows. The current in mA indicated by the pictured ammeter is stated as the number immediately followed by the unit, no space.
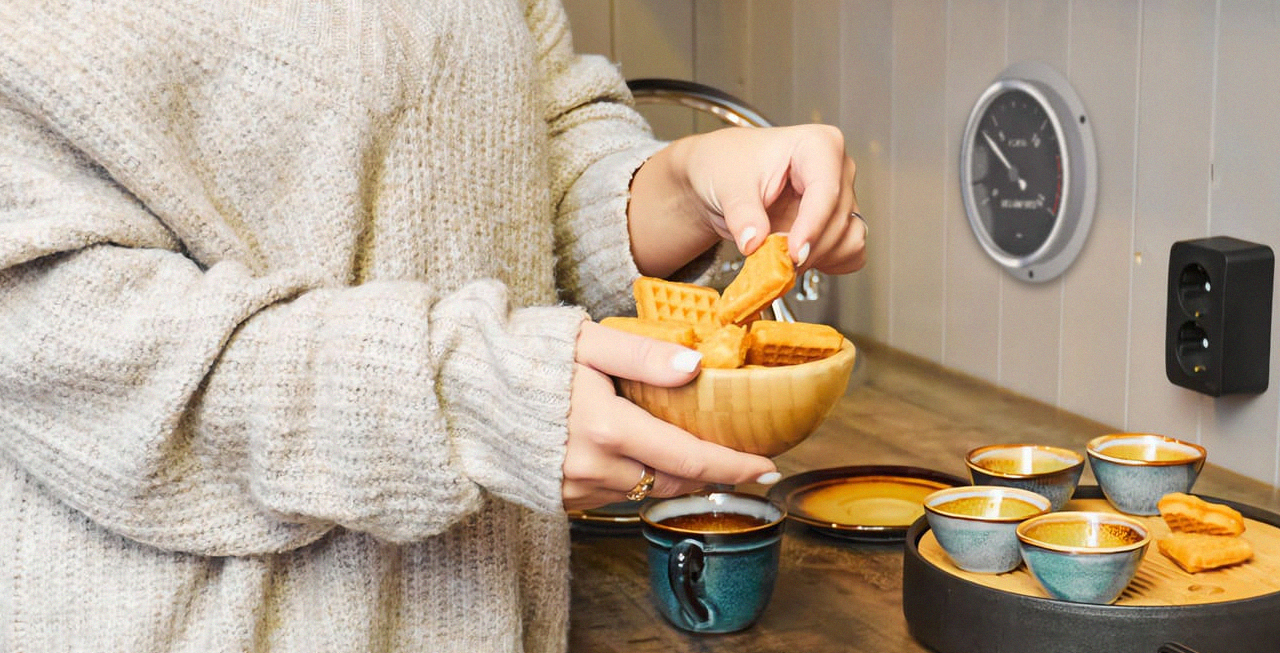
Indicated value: 4mA
